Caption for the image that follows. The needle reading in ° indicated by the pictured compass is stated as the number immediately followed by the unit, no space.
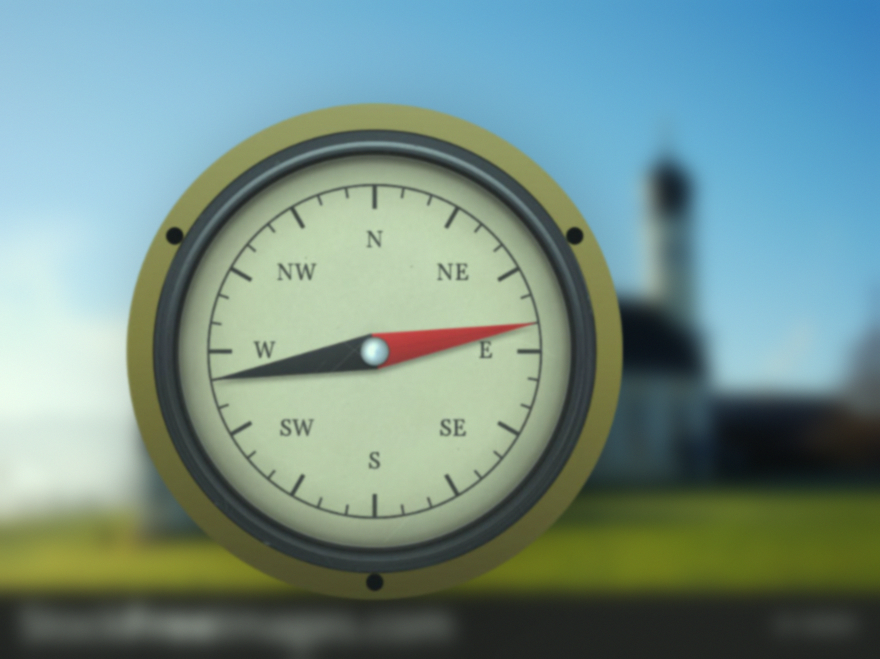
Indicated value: 80°
